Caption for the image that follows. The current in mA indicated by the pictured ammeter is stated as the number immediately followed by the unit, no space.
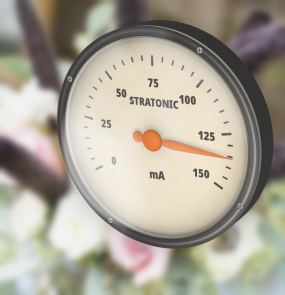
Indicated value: 135mA
